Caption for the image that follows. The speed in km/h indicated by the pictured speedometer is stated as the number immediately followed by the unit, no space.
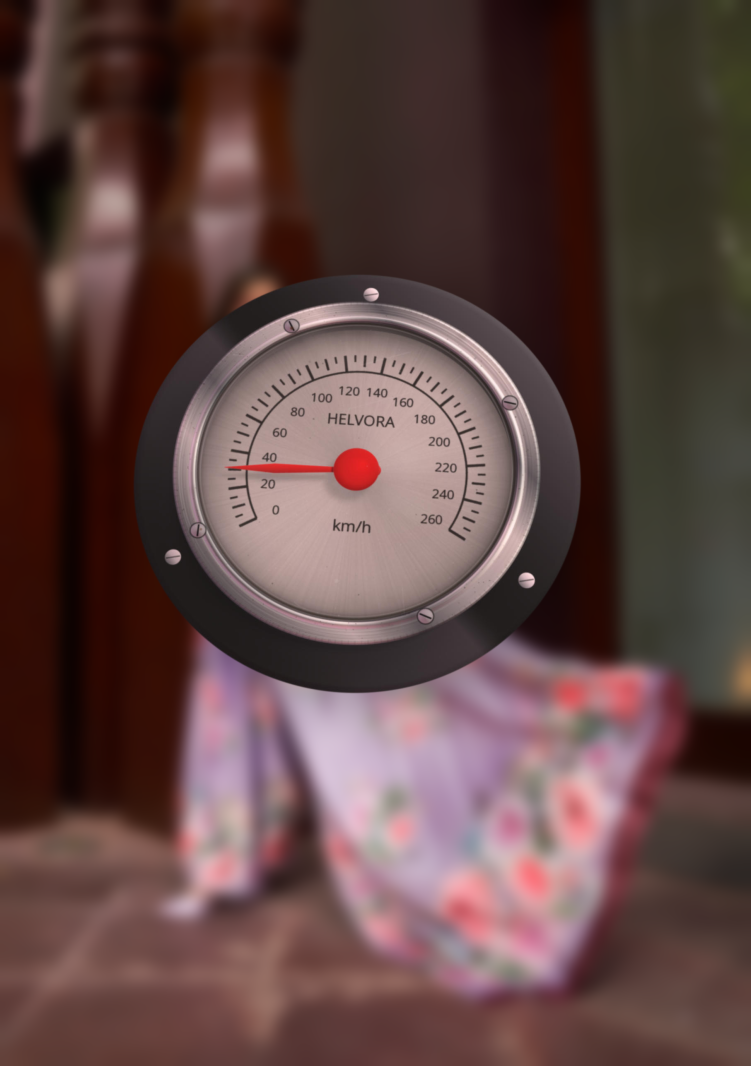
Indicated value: 30km/h
